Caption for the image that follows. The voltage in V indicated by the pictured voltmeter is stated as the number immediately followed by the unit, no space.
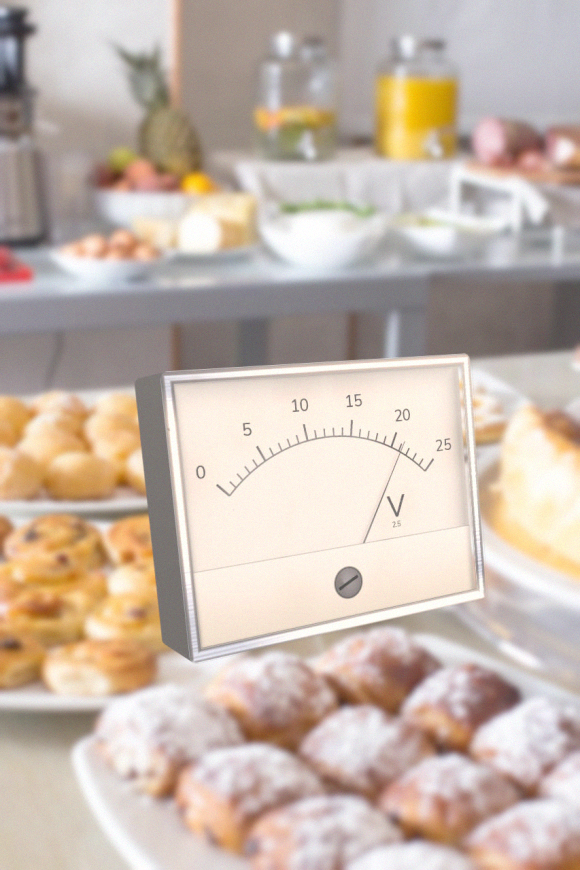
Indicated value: 21V
